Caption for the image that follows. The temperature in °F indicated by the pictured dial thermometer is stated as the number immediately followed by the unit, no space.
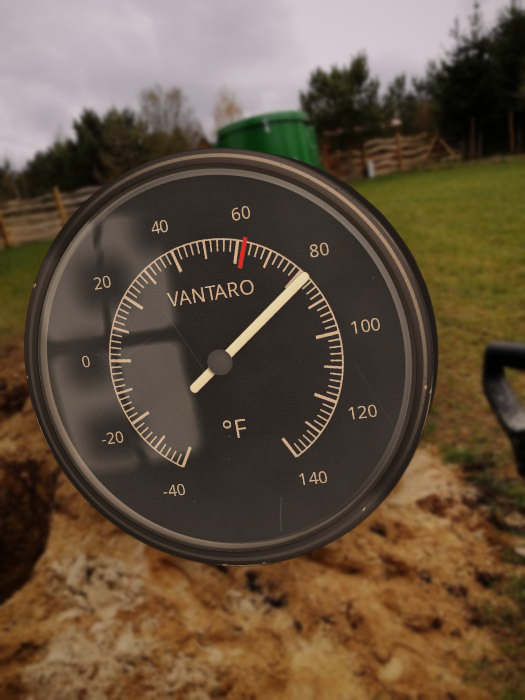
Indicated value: 82°F
